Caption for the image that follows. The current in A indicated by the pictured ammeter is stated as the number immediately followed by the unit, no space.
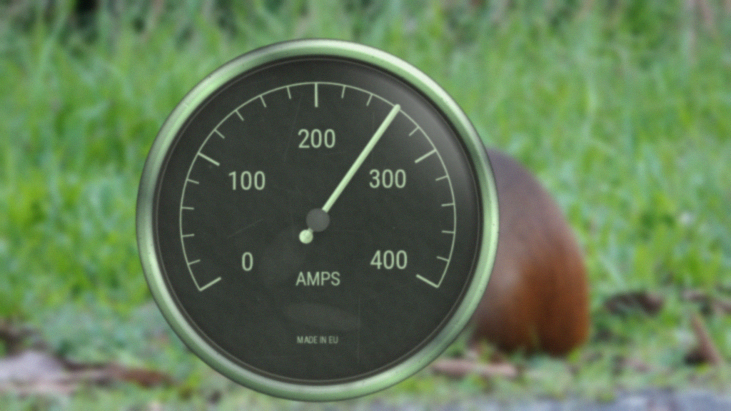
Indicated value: 260A
